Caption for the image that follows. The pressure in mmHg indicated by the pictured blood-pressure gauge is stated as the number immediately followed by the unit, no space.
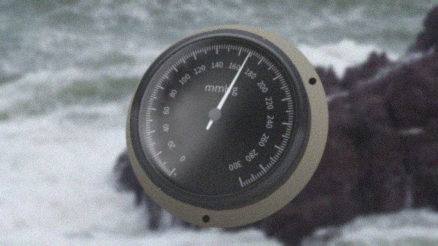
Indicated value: 170mmHg
